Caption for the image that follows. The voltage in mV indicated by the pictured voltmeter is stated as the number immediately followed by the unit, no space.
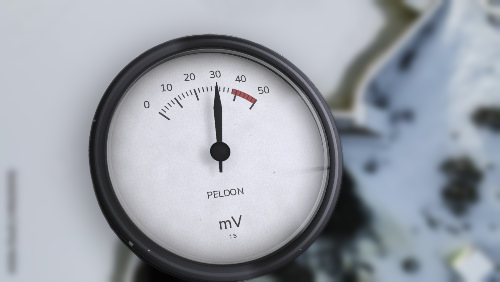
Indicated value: 30mV
